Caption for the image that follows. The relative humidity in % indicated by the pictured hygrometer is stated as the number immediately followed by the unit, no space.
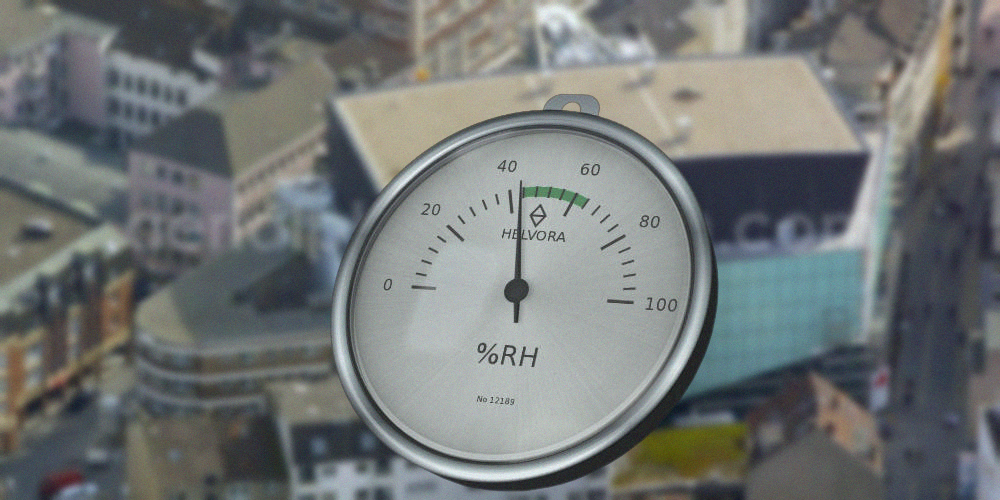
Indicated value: 44%
